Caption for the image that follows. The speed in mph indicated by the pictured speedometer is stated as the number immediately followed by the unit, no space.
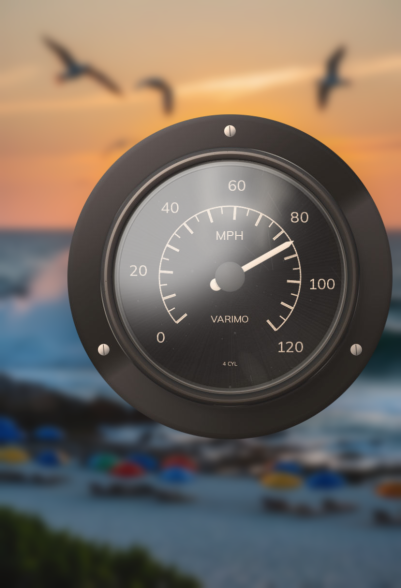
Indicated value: 85mph
